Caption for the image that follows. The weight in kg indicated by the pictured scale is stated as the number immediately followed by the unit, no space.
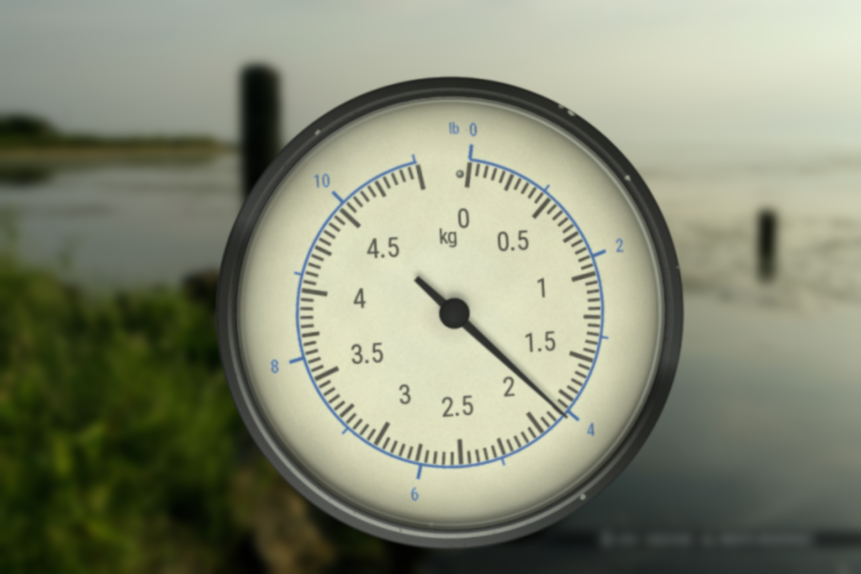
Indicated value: 1.85kg
